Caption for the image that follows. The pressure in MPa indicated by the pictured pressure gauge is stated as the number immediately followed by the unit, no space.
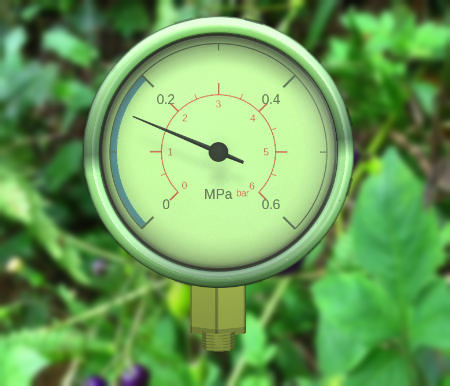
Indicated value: 0.15MPa
